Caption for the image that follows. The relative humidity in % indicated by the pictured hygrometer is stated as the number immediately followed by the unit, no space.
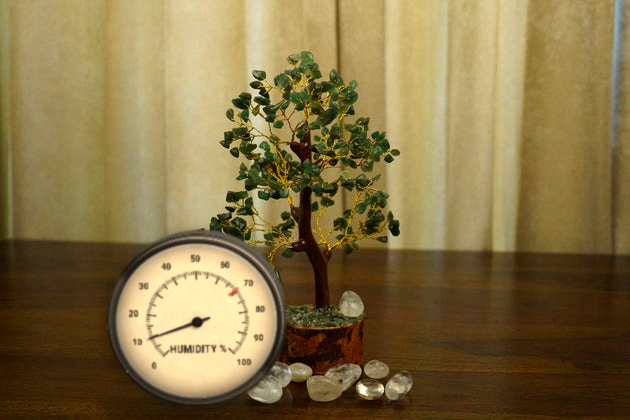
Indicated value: 10%
